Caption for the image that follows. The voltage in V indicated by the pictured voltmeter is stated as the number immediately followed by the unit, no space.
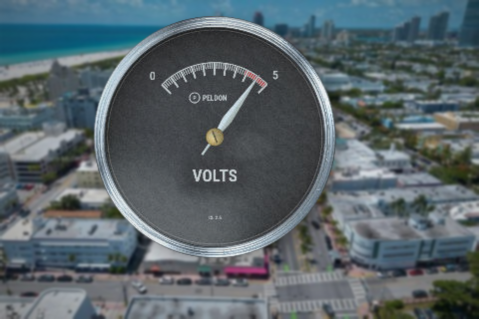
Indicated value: 4.5V
